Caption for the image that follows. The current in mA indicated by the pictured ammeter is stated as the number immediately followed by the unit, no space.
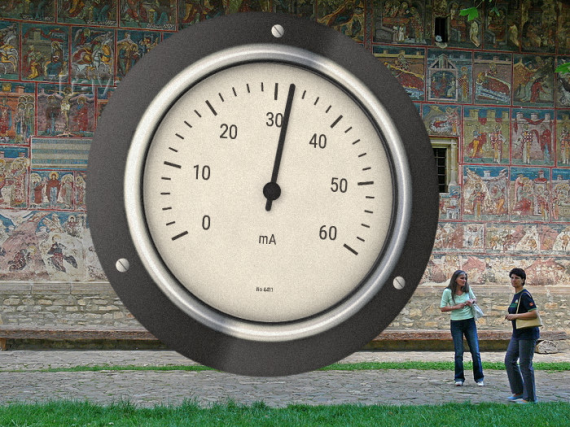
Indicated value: 32mA
